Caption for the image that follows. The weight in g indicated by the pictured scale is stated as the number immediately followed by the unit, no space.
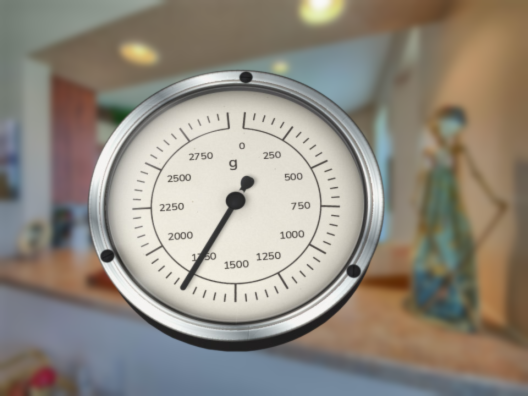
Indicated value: 1750g
